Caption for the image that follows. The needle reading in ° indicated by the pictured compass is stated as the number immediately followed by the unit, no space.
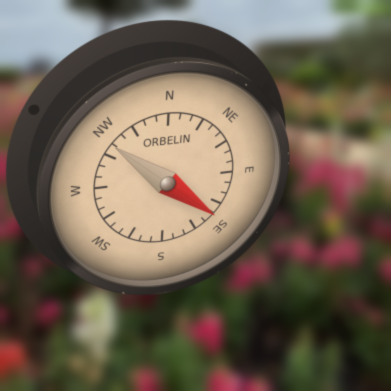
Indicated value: 130°
